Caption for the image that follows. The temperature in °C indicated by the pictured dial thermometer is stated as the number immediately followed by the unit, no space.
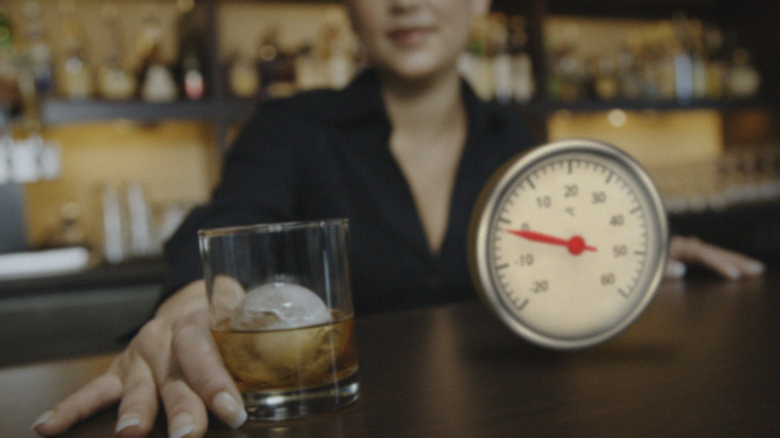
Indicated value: -2°C
